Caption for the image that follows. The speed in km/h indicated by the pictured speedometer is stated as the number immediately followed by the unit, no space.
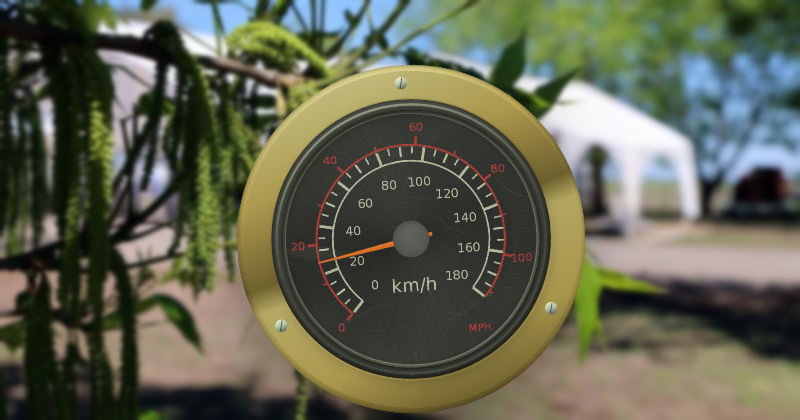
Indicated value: 25km/h
